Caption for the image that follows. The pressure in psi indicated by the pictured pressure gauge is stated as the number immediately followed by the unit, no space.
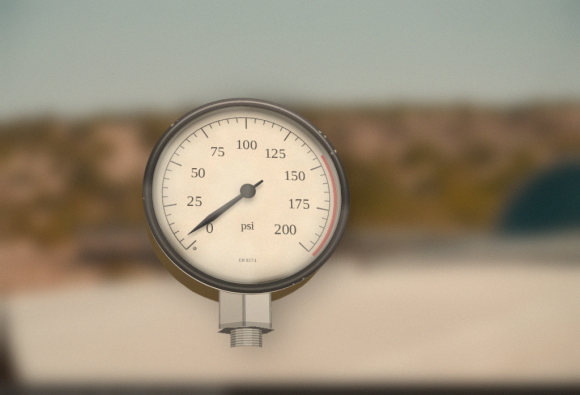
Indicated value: 5psi
